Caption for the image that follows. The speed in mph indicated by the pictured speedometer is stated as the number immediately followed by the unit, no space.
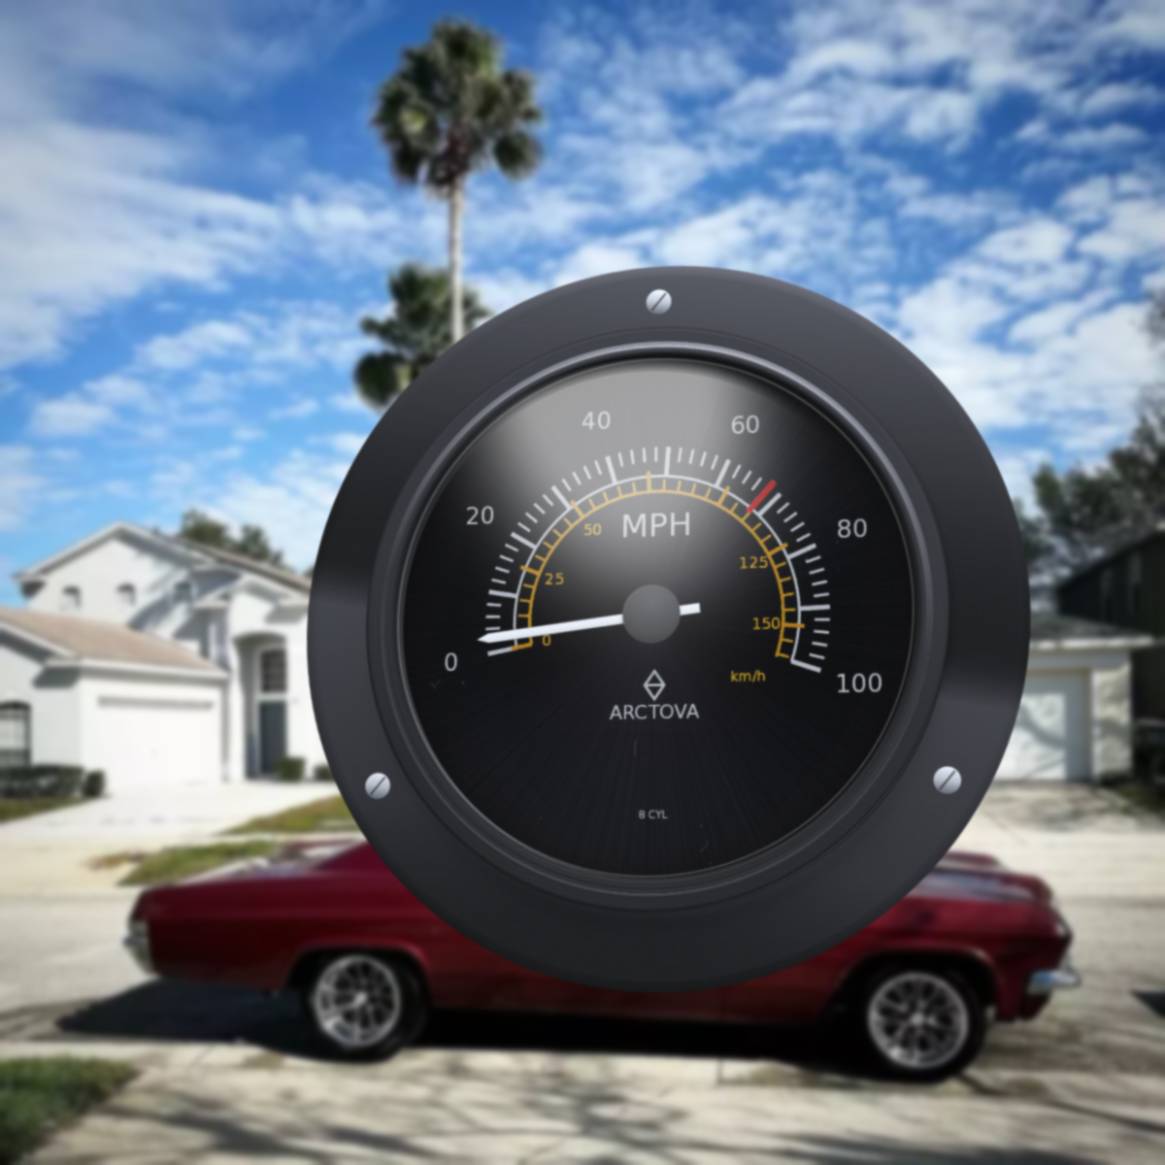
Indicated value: 2mph
